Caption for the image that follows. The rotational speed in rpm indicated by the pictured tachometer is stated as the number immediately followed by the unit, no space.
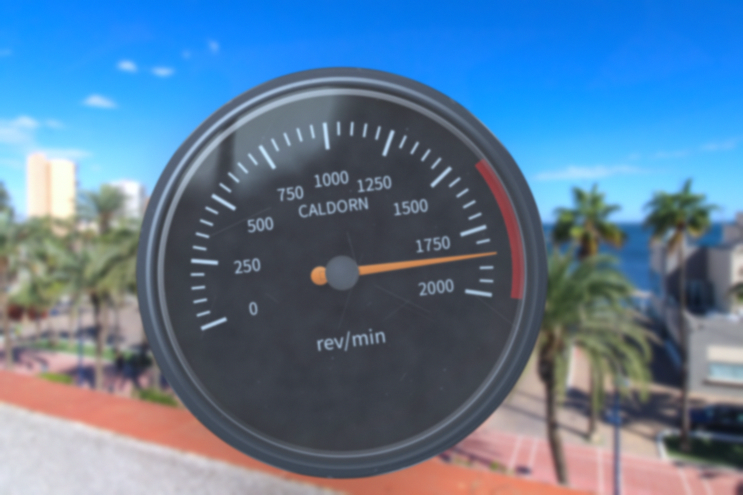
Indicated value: 1850rpm
